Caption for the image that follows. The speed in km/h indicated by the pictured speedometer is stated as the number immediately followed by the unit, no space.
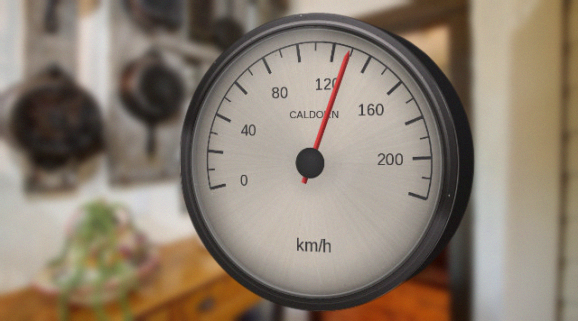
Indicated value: 130km/h
